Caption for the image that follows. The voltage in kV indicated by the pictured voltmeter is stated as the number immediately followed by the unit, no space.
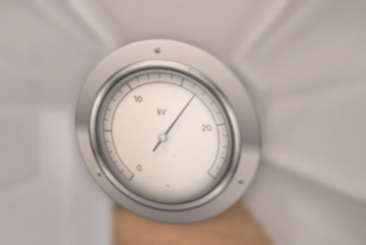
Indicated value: 16.5kV
